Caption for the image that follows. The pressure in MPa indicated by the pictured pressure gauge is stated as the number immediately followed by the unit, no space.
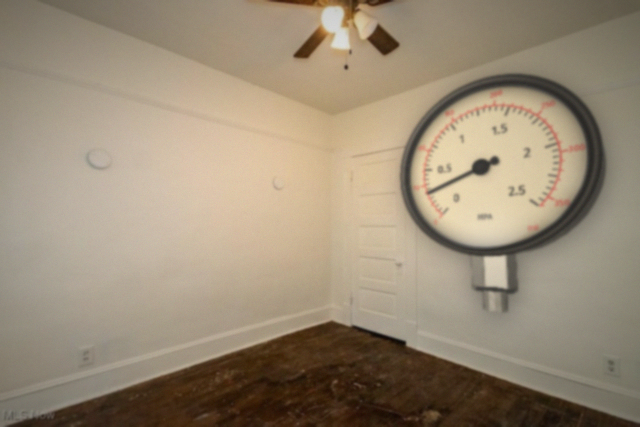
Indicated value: 0.25MPa
